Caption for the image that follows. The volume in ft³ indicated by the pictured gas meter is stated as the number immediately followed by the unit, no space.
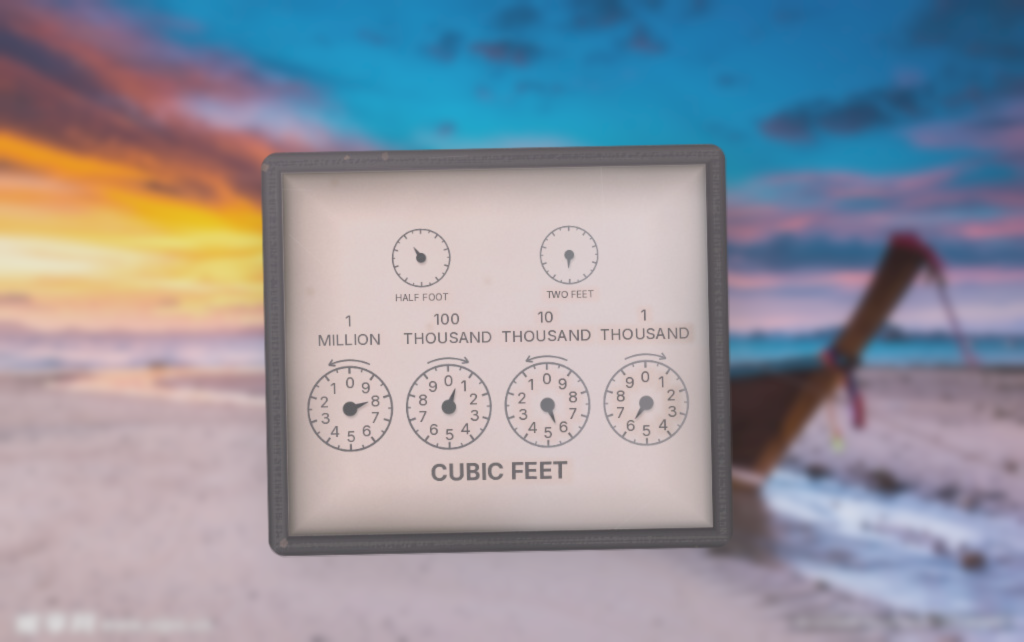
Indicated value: 805600ft³
